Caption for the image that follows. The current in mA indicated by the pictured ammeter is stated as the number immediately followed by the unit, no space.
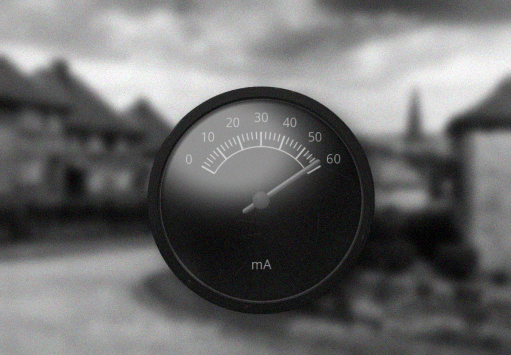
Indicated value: 58mA
